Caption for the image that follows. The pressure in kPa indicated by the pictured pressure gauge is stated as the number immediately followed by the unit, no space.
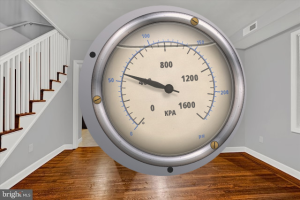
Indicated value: 400kPa
